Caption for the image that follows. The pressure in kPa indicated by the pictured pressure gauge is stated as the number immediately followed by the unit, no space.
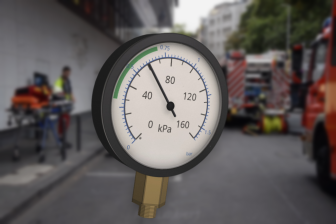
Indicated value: 60kPa
